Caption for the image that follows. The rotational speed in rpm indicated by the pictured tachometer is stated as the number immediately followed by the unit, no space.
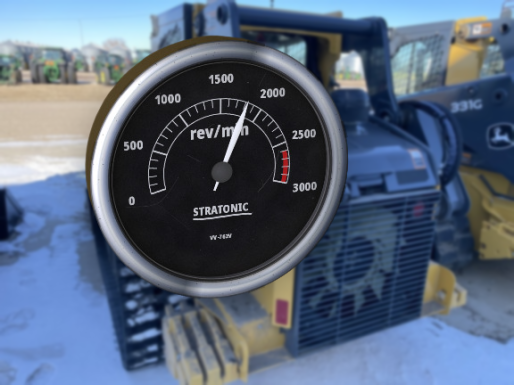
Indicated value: 1800rpm
